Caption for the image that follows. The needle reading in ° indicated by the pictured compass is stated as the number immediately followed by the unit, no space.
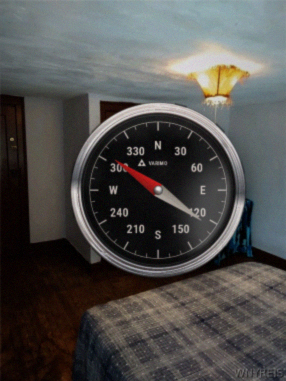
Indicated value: 305°
